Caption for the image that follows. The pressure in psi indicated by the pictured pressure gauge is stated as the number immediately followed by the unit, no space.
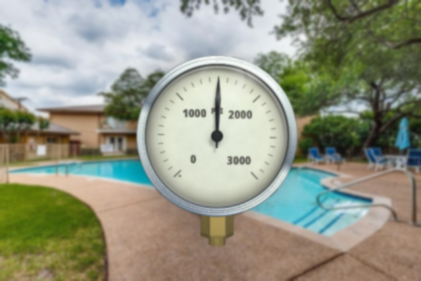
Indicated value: 1500psi
